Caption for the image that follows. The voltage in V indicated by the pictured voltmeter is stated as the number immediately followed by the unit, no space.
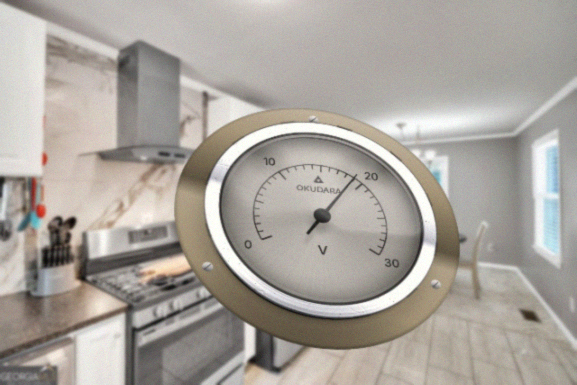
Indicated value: 19V
